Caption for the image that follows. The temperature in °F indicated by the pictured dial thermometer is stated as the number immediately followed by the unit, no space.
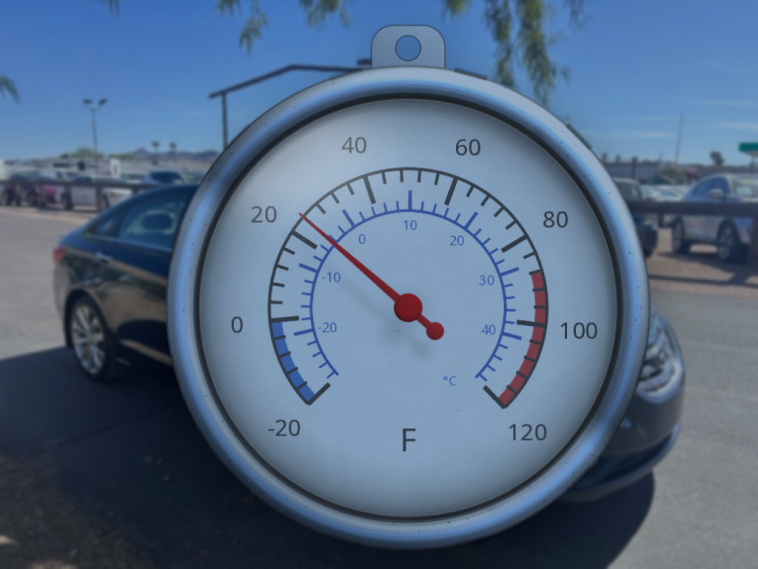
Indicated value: 24°F
